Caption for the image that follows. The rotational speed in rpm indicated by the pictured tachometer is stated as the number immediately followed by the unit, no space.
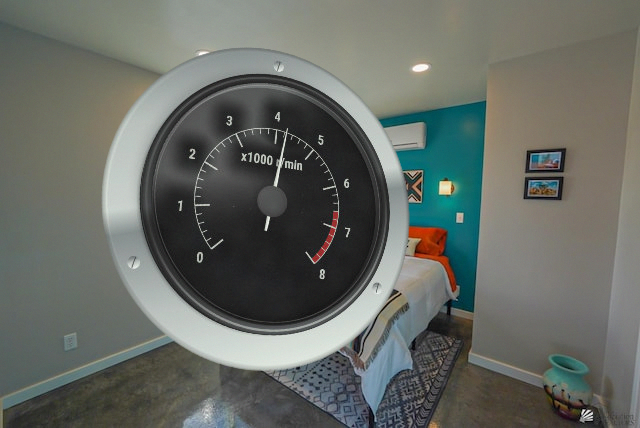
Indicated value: 4200rpm
